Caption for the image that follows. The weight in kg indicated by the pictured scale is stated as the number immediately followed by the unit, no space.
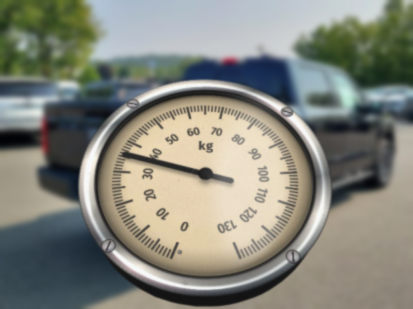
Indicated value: 35kg
